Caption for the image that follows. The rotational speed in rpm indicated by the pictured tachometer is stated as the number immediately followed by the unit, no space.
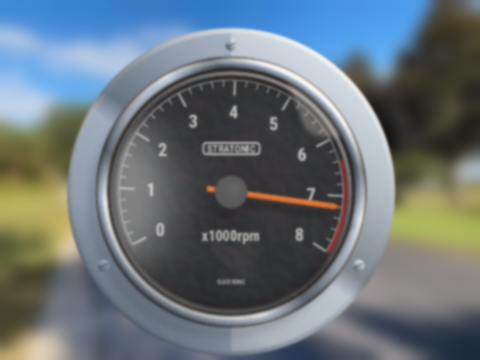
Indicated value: 7200rpm
